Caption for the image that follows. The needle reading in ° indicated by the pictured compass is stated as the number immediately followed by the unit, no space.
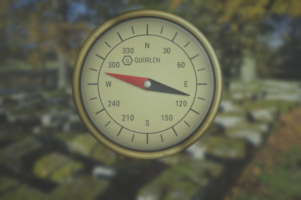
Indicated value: 285°
